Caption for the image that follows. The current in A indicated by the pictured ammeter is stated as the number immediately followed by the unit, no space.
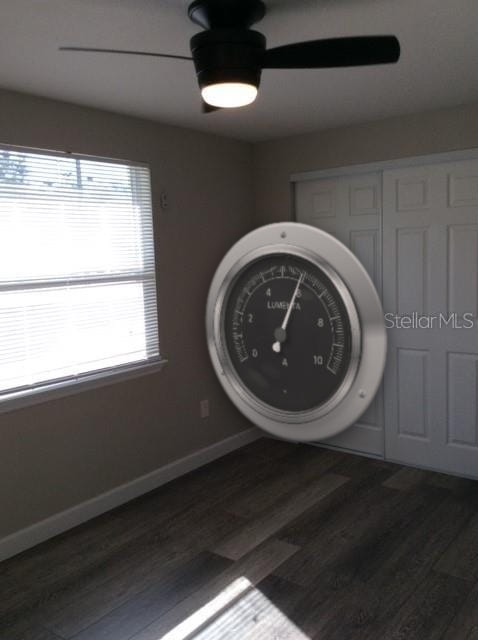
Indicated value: 6A
